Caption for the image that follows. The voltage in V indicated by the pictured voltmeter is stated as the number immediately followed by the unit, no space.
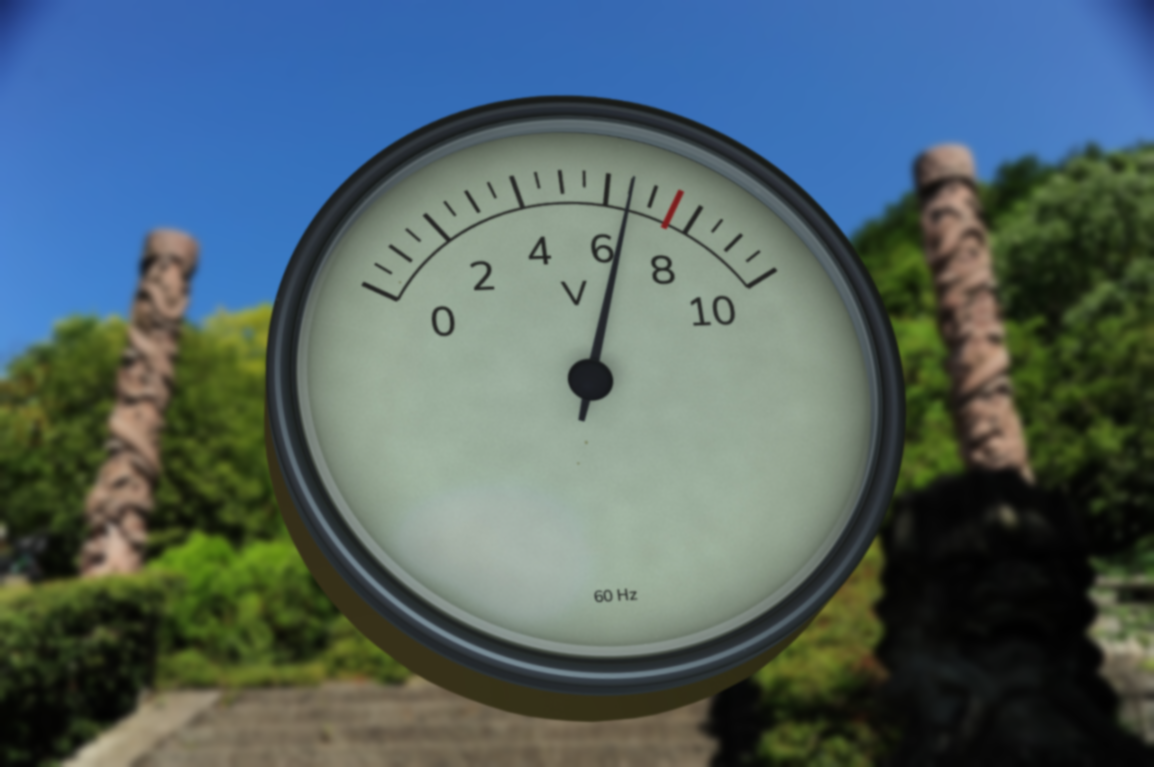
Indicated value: 6.5V
